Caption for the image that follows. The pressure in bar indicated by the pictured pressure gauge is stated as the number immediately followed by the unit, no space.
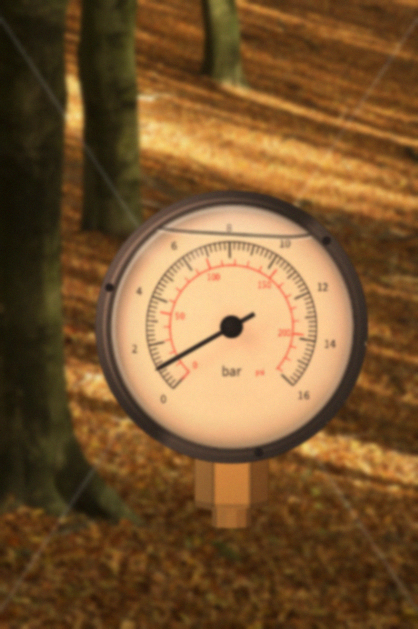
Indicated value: 1bar
